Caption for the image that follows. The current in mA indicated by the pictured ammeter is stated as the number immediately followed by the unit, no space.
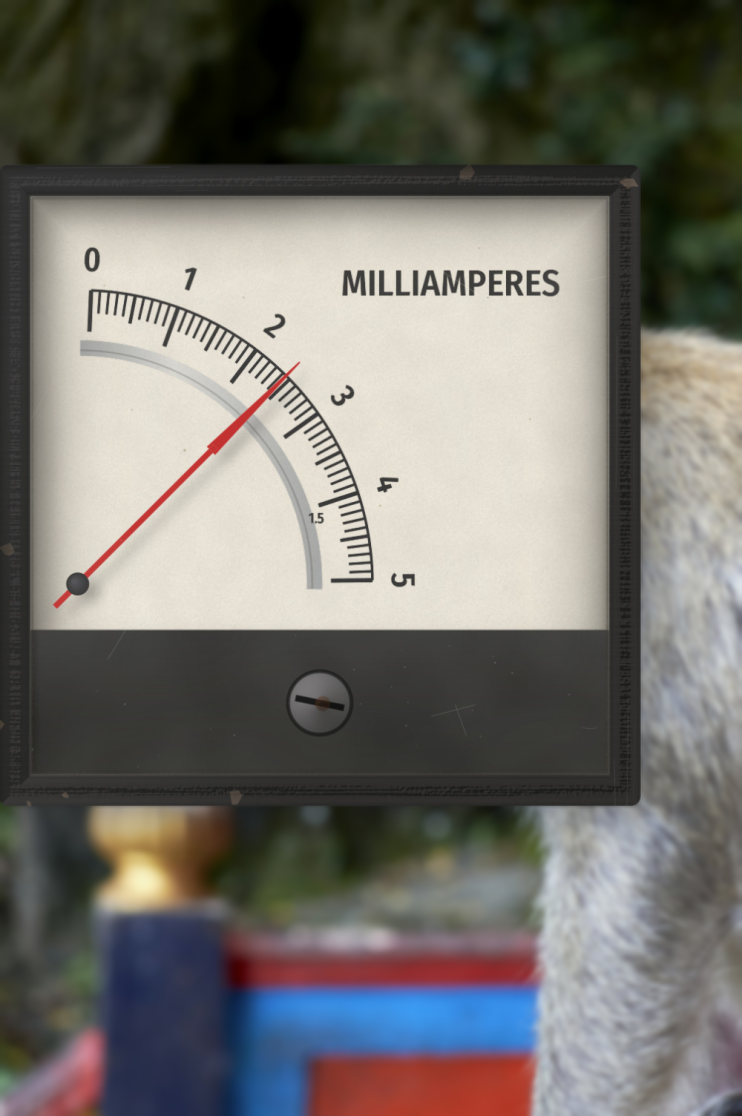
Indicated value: 2.45mA
